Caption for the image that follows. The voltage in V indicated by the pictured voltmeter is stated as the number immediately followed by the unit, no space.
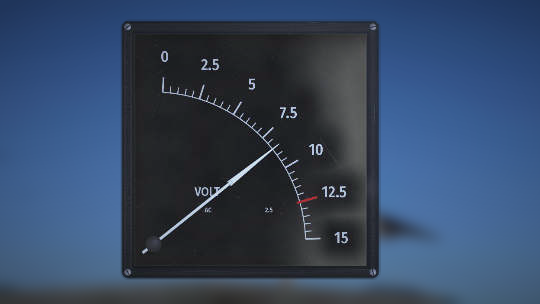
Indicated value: 8.5V
